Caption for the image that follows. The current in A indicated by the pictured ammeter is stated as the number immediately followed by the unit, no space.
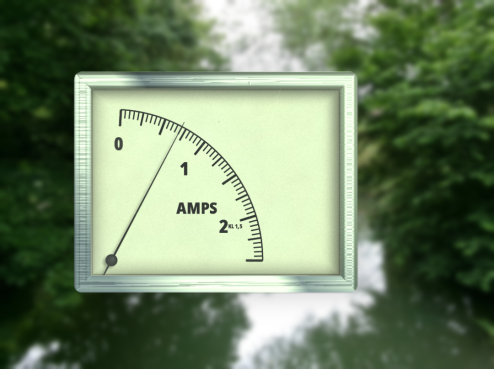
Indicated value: 0.7A
